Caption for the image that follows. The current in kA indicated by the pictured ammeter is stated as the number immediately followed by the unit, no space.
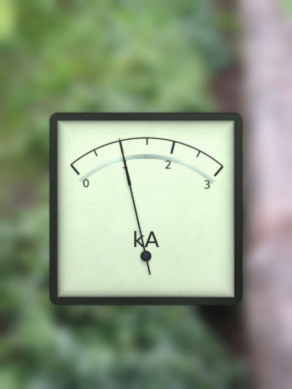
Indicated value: 1kA
